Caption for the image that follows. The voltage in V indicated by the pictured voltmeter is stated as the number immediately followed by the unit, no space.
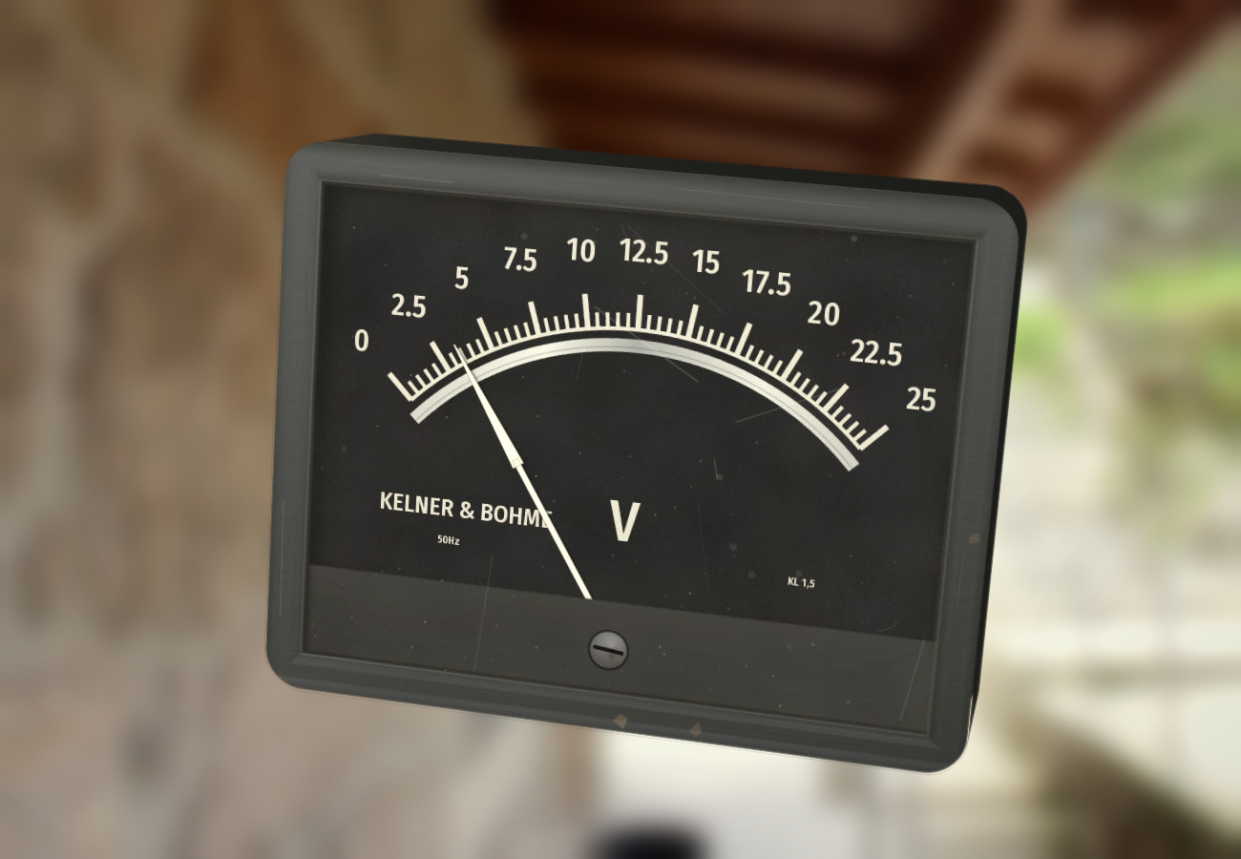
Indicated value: 3.5V
